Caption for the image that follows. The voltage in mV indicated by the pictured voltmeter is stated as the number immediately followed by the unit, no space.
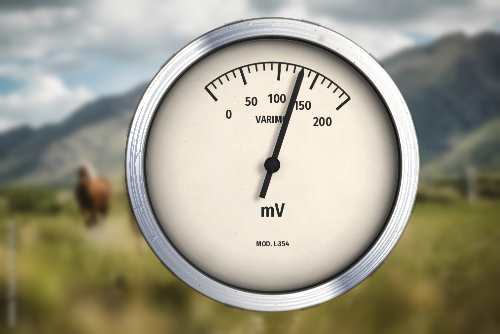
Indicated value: 130mV
